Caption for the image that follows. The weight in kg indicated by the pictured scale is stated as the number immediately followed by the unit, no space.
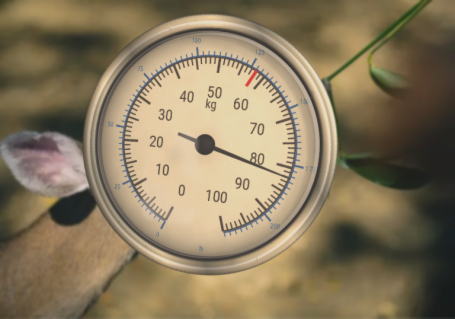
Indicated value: 82kg
